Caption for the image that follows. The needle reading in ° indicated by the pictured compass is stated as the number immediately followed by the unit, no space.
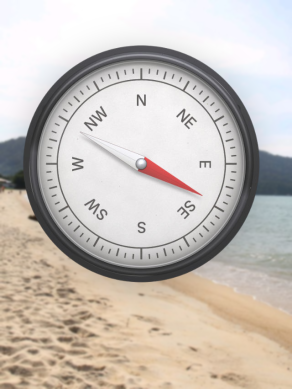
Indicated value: 117.5°
